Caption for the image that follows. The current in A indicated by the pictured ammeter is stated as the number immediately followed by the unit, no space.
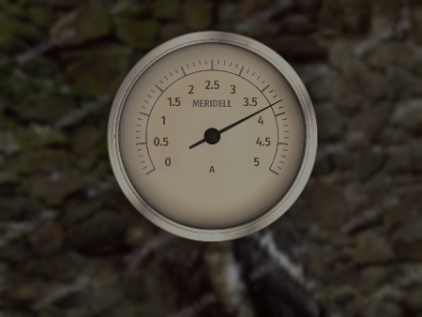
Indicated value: 3.8A
